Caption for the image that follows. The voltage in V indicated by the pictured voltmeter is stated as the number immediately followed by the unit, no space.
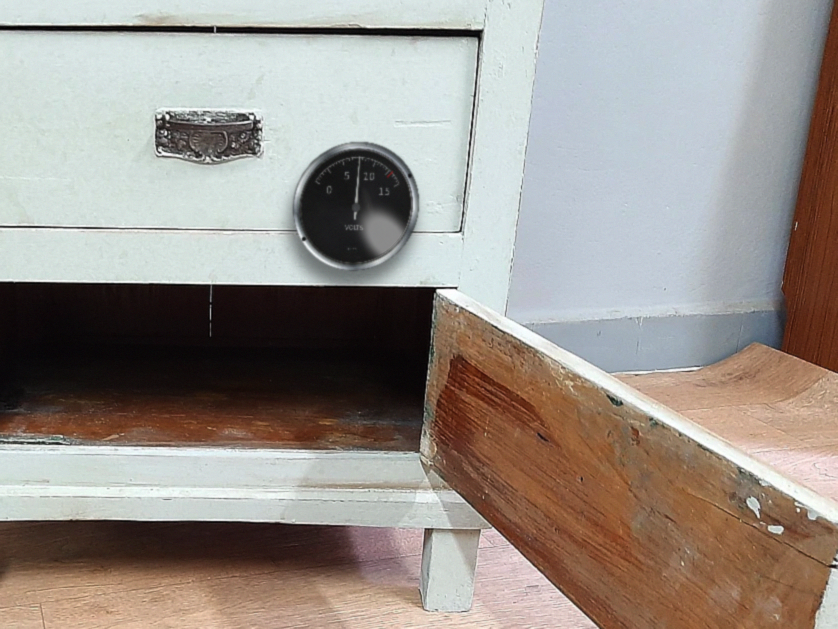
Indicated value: 7.5V
